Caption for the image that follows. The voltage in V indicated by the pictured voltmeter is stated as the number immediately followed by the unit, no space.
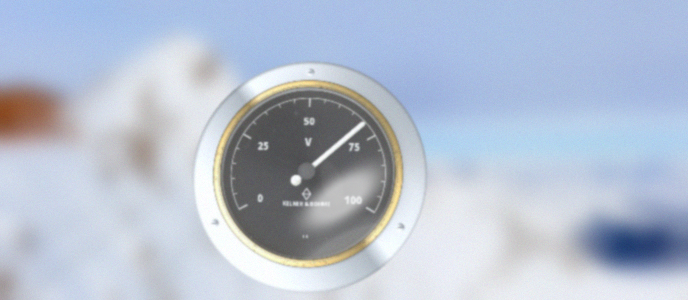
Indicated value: 70V
